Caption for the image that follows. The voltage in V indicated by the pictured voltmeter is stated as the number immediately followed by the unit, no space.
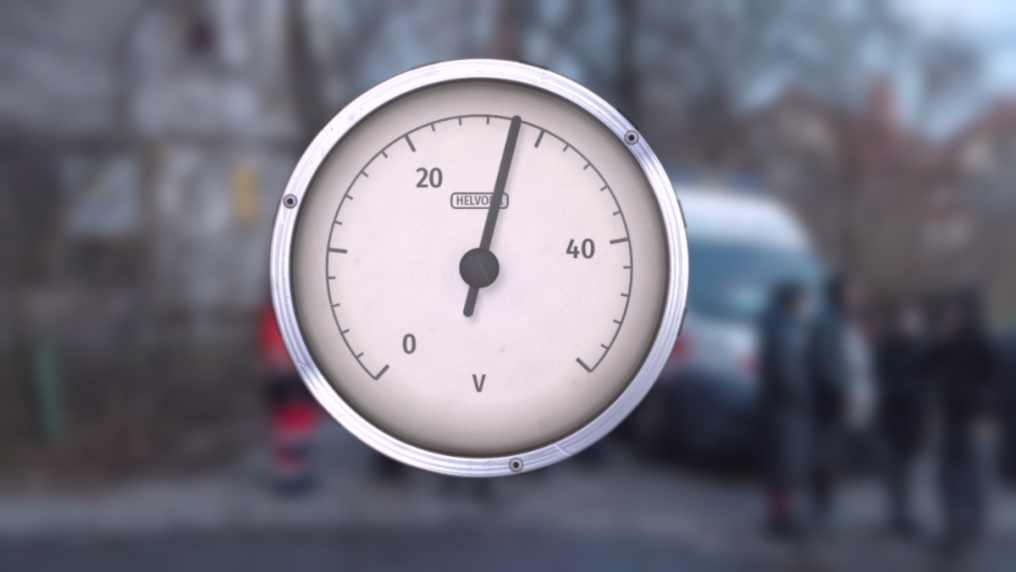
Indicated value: 28V
